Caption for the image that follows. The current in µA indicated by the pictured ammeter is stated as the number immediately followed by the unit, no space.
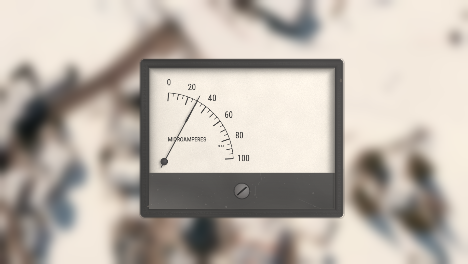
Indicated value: 30µA
